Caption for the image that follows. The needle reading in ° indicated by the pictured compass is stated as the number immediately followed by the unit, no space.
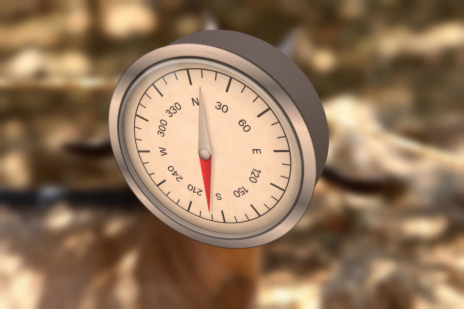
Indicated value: 190°
